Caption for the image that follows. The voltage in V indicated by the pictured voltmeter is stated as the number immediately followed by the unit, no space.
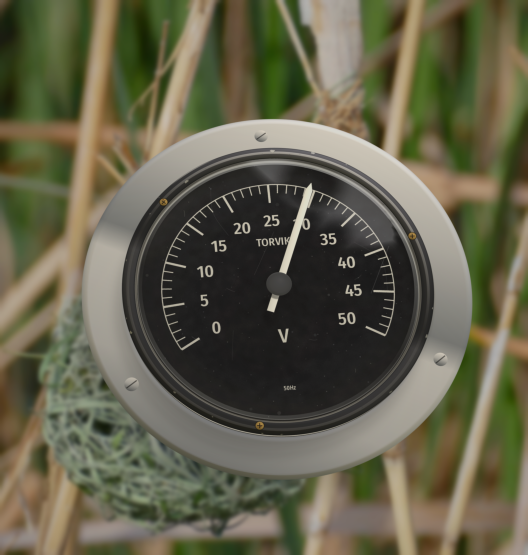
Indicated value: 29.5V
